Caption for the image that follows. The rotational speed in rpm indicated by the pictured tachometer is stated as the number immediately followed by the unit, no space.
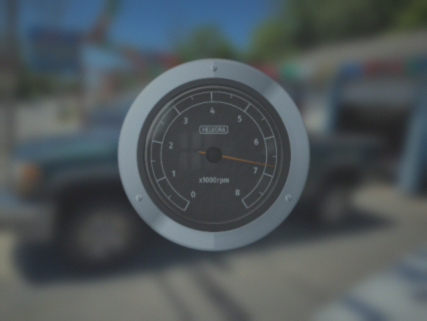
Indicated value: 6750rpm
